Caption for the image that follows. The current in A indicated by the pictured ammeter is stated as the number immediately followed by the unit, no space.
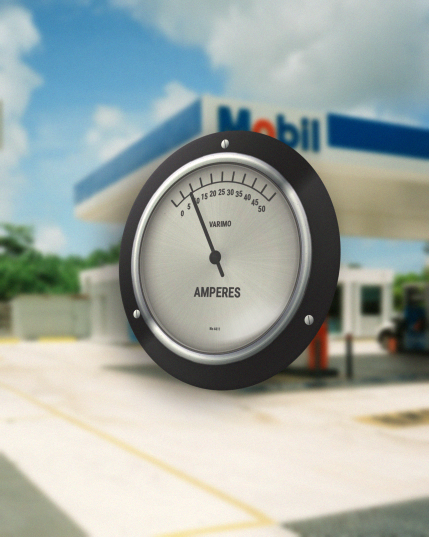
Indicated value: 10A
